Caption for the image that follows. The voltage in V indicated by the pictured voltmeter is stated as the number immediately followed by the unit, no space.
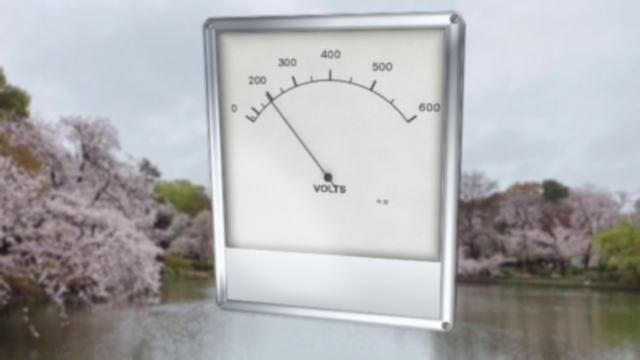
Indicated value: 200V
